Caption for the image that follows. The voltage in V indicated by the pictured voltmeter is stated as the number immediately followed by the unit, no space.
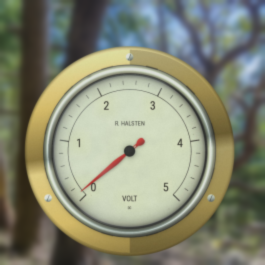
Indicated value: 0.1V
